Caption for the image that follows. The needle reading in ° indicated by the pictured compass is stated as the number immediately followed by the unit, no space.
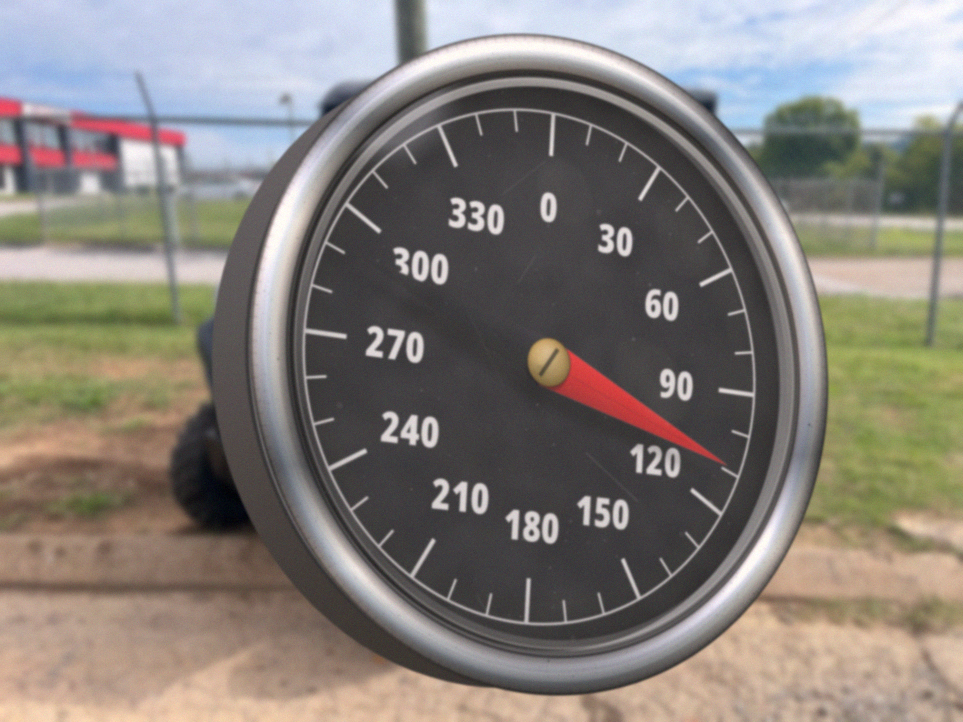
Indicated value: 110°
